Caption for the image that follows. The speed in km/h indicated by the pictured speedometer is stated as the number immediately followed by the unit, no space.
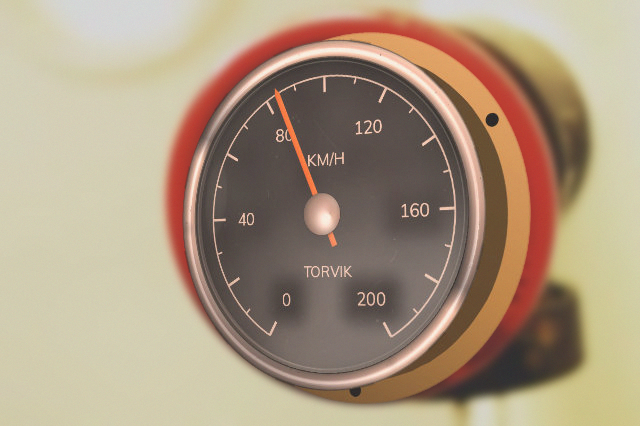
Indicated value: 85km/h
